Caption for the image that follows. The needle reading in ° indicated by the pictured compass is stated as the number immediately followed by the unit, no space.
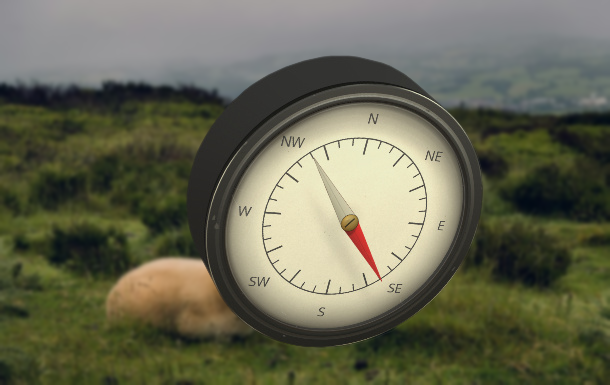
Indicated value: 140°
